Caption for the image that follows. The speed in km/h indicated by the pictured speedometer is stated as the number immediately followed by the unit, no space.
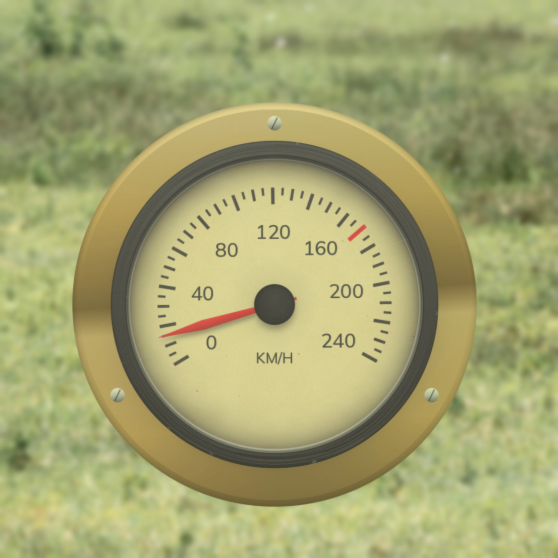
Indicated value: 15km/h
